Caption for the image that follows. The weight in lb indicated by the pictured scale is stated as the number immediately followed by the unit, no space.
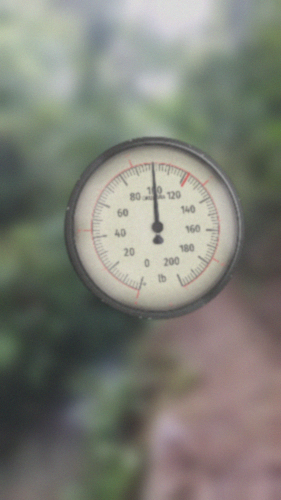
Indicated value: 100lb
